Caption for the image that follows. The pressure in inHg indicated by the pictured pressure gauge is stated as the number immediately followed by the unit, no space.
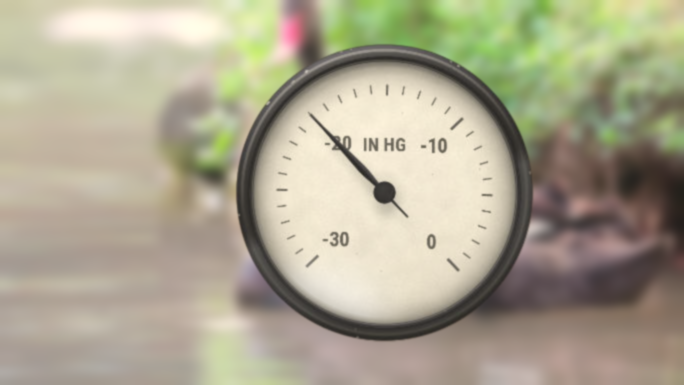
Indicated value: -20inHg
